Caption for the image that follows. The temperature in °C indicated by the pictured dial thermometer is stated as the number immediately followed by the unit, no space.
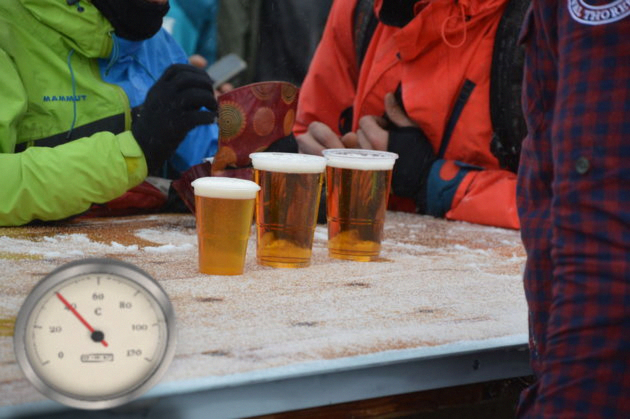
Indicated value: 40°C
